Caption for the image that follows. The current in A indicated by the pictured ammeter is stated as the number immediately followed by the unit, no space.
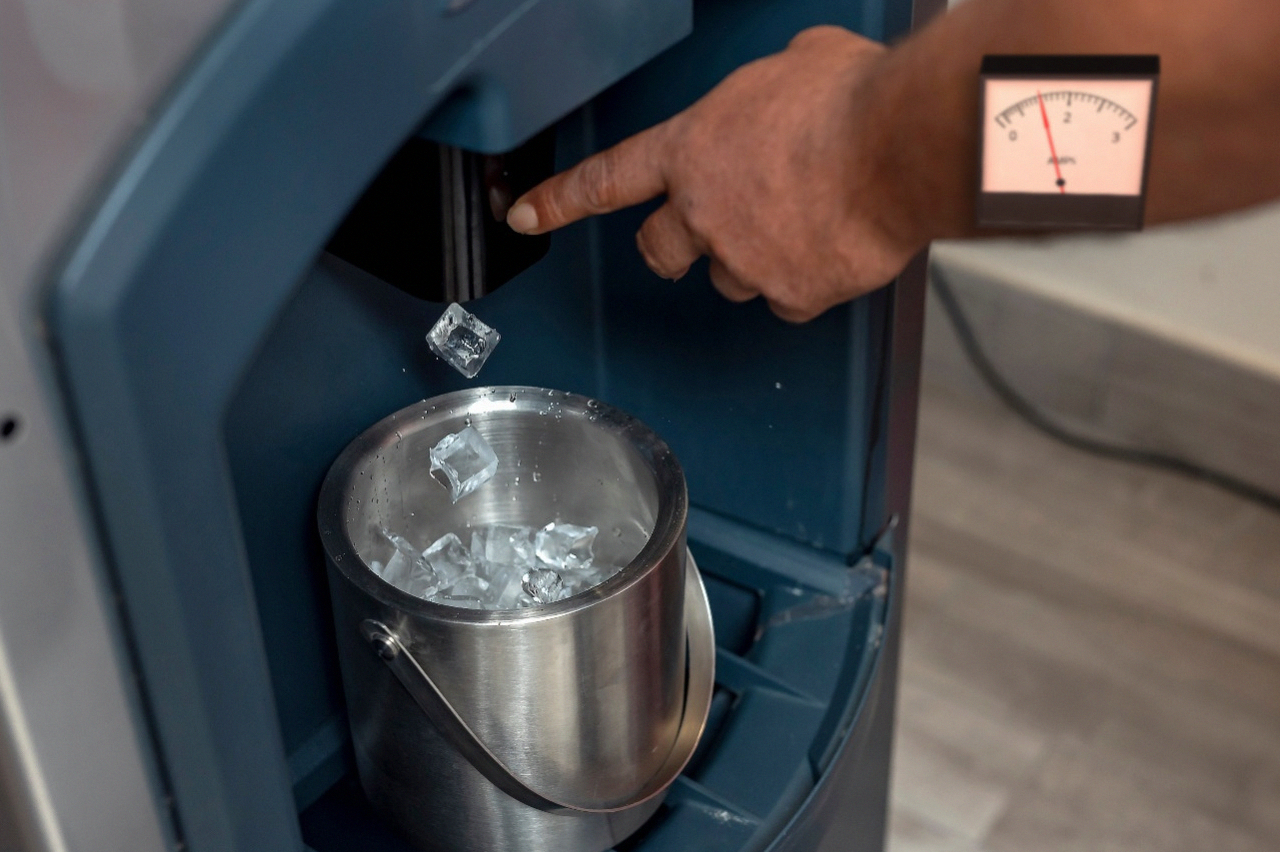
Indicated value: 1.5A
